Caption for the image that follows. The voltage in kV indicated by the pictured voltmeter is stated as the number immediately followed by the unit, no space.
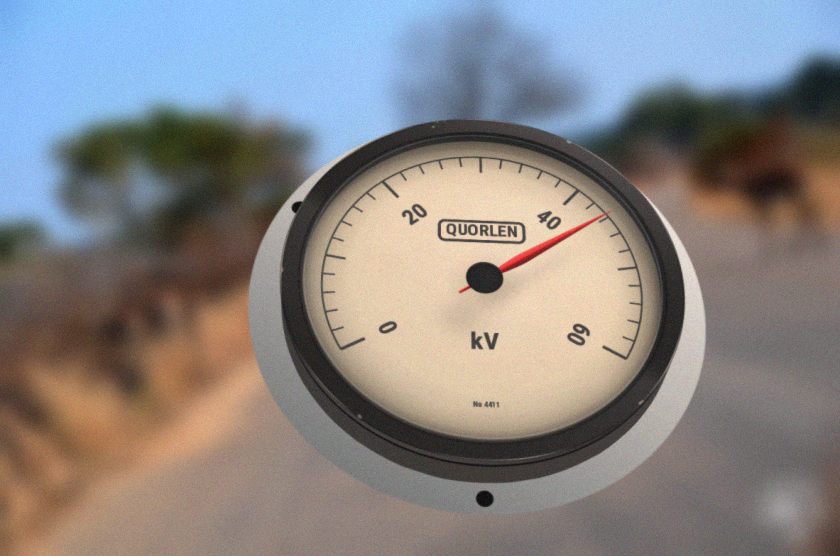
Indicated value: 44kV
